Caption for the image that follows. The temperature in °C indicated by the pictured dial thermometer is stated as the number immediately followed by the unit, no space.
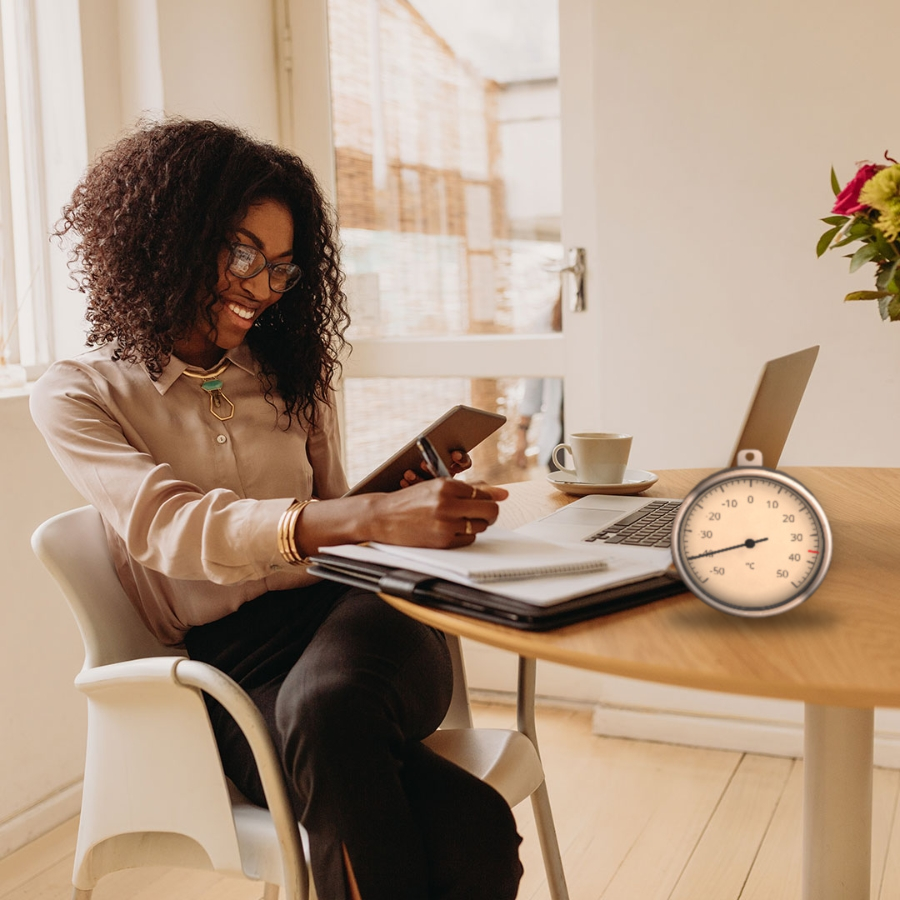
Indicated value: -40°C
